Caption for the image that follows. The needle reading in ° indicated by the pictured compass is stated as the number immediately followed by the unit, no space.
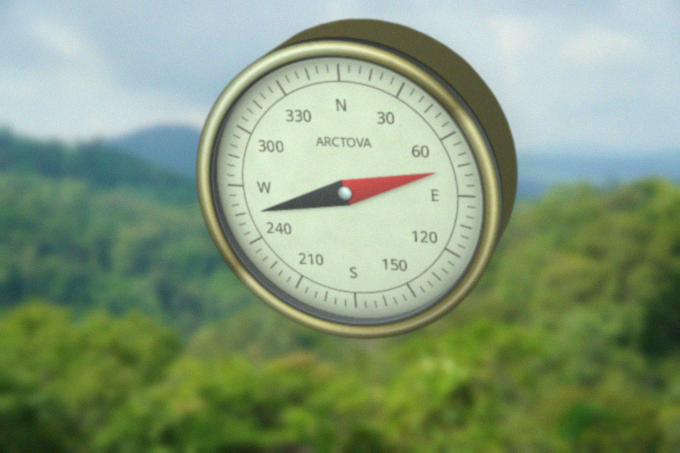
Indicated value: 75°
